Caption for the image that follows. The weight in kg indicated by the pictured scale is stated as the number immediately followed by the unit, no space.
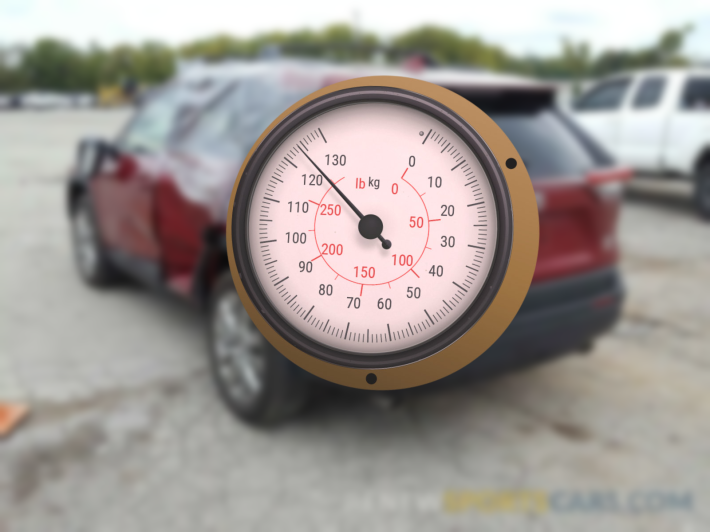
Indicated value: 124kg
